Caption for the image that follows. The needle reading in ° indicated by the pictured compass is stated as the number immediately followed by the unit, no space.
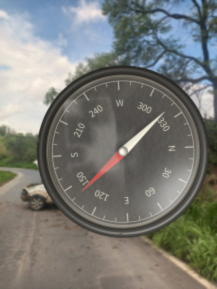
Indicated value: 140°
